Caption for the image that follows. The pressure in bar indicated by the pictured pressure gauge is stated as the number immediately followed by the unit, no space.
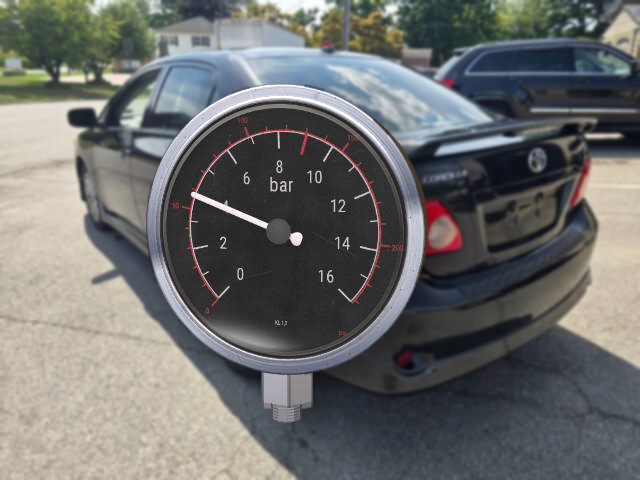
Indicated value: 4bar
